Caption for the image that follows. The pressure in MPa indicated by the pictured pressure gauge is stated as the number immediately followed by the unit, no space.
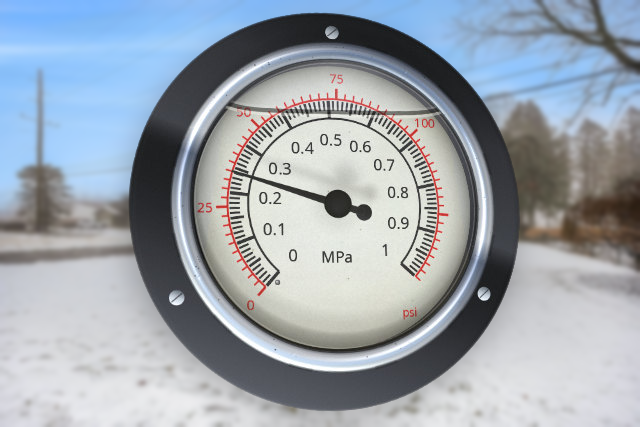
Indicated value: 0.24MPa
